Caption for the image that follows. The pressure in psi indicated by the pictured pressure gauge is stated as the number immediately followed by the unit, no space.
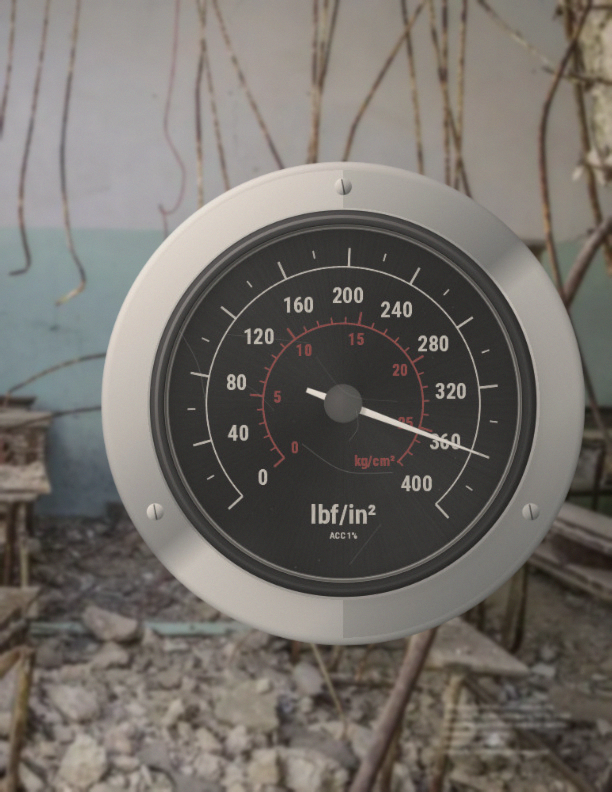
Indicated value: 360psi
